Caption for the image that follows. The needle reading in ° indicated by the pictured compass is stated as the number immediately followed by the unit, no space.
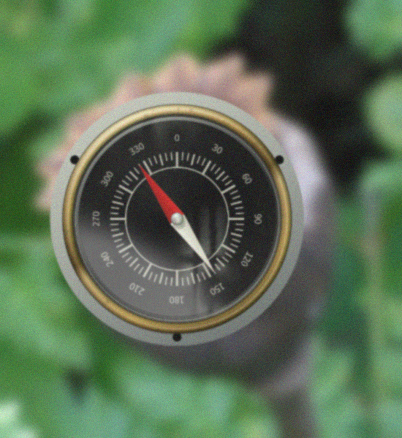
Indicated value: 325°
